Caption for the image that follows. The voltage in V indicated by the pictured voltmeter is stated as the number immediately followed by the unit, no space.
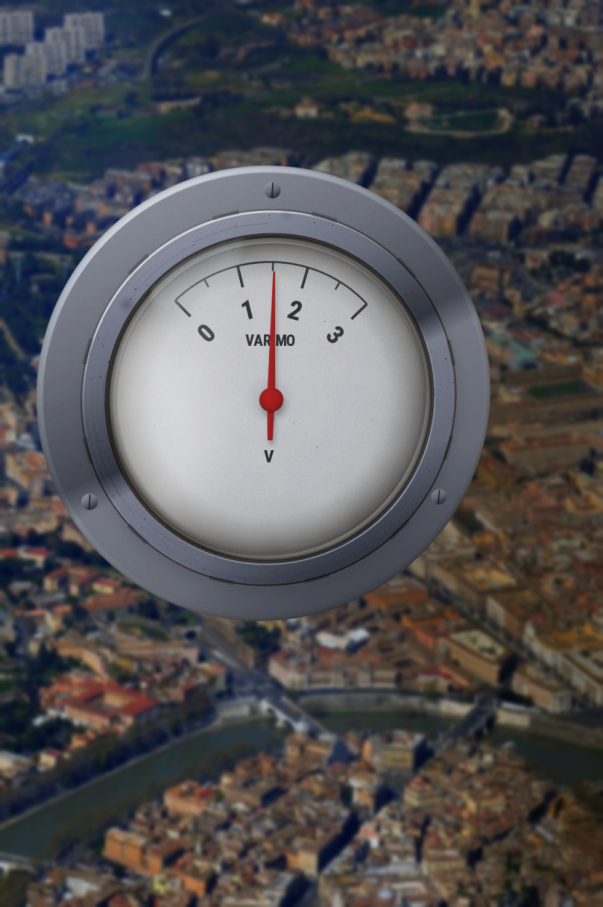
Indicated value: 1.5V
